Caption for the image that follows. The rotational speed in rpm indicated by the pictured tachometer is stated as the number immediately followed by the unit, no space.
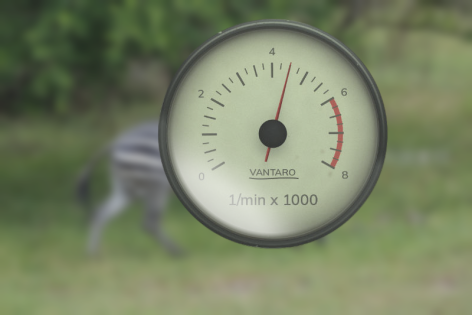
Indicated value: 4500rpm
